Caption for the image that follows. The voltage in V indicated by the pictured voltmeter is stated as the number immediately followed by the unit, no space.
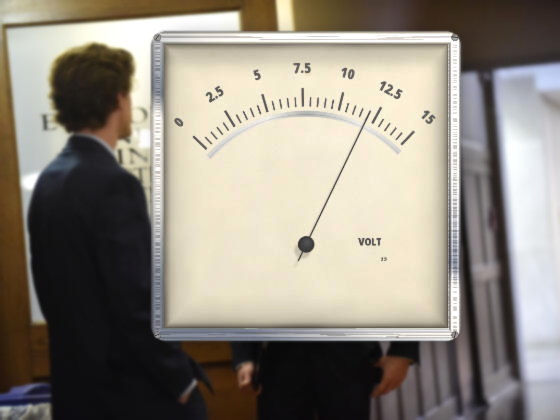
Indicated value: 12V
